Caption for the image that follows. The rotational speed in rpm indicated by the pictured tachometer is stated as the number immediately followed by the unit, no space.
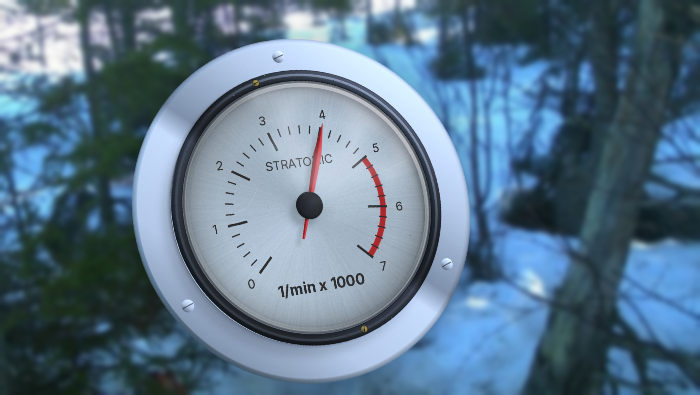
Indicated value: 4000rpm
